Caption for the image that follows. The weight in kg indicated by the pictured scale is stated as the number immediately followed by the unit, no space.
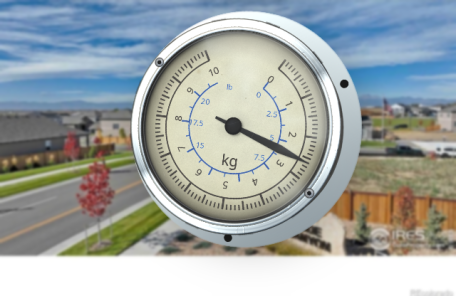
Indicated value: 2.6kg
